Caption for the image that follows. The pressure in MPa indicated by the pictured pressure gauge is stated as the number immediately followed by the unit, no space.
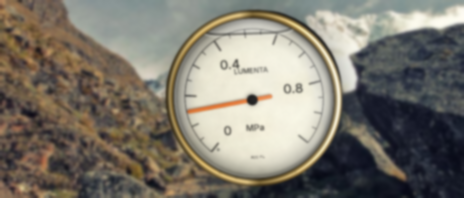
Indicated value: 0.15MPa
